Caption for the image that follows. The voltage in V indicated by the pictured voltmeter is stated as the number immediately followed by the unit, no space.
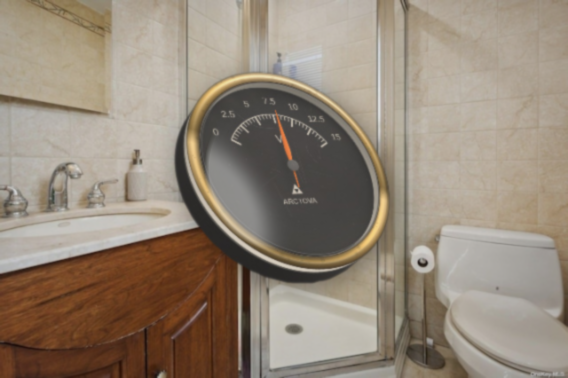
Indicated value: 7.5V
